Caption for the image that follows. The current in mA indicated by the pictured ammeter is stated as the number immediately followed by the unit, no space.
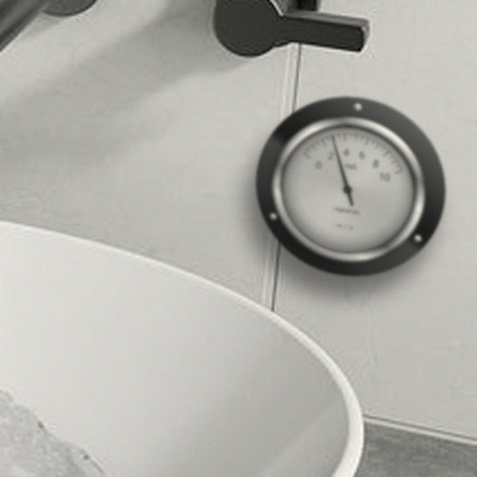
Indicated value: 3mA
